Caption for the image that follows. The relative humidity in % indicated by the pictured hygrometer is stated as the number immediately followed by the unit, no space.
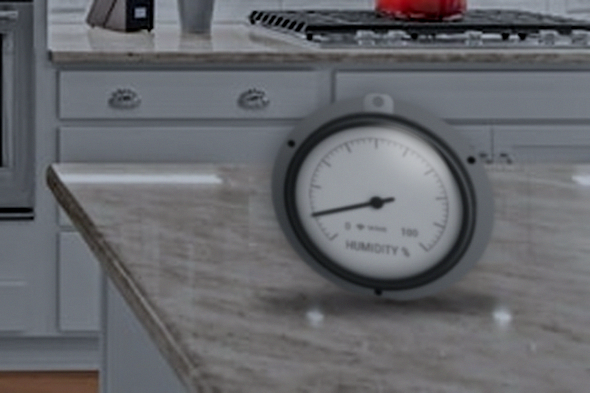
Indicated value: 10%
